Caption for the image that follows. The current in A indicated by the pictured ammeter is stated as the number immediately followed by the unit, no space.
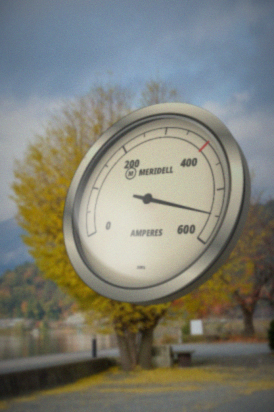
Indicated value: 550A
